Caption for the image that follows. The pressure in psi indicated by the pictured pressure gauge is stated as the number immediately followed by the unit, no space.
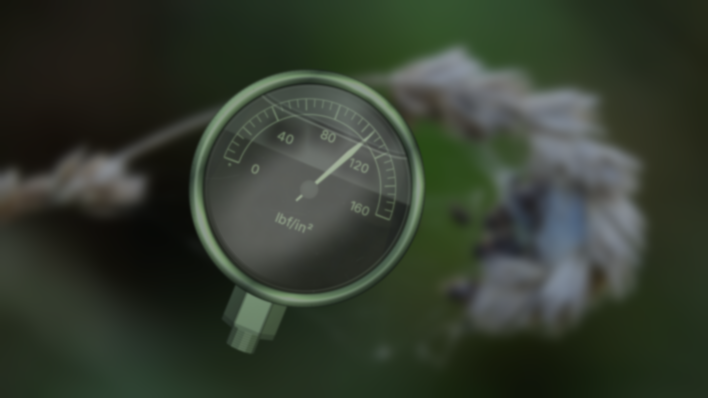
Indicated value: 105psi
